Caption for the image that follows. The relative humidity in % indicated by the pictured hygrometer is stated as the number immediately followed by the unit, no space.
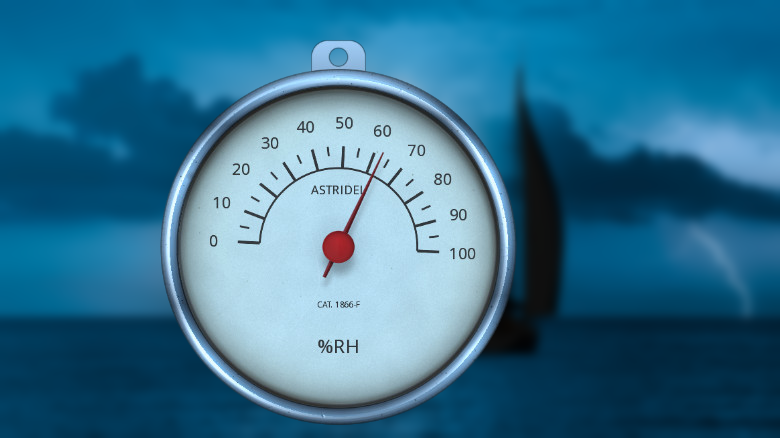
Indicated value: 62.5%
